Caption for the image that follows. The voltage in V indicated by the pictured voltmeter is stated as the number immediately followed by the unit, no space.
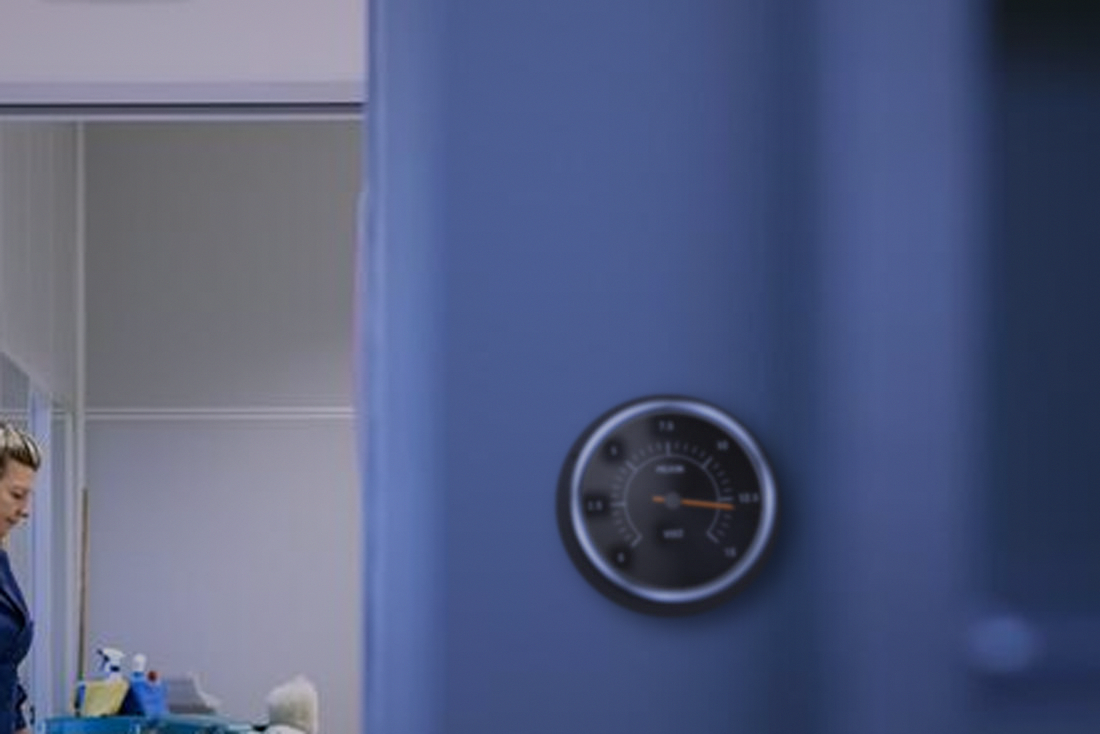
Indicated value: 13V
